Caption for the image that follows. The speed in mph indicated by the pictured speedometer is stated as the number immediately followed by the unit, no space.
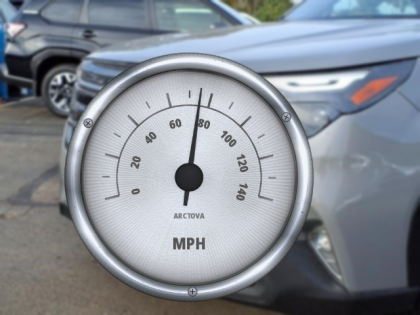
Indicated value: 75mph
